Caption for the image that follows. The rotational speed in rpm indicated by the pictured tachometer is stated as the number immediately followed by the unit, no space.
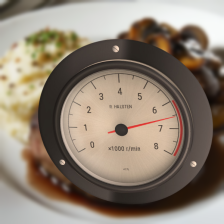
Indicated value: 6500rpm
